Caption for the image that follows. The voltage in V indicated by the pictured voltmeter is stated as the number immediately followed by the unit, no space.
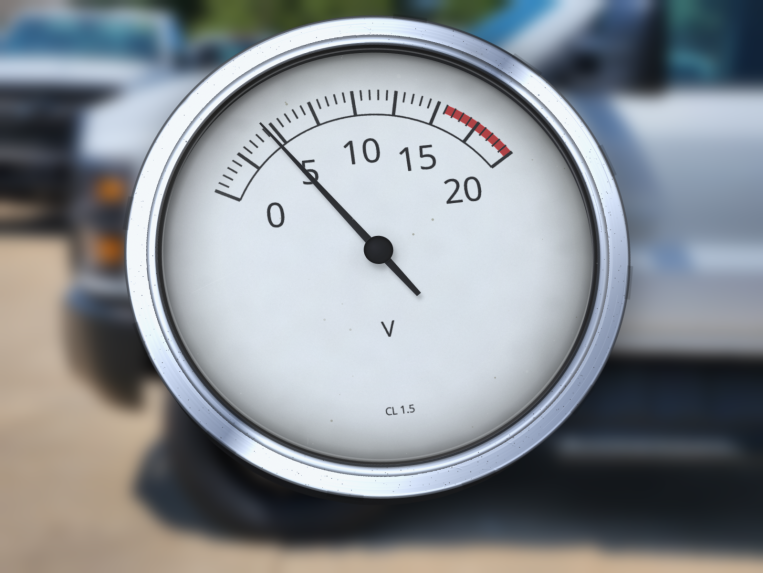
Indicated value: 4.5V
